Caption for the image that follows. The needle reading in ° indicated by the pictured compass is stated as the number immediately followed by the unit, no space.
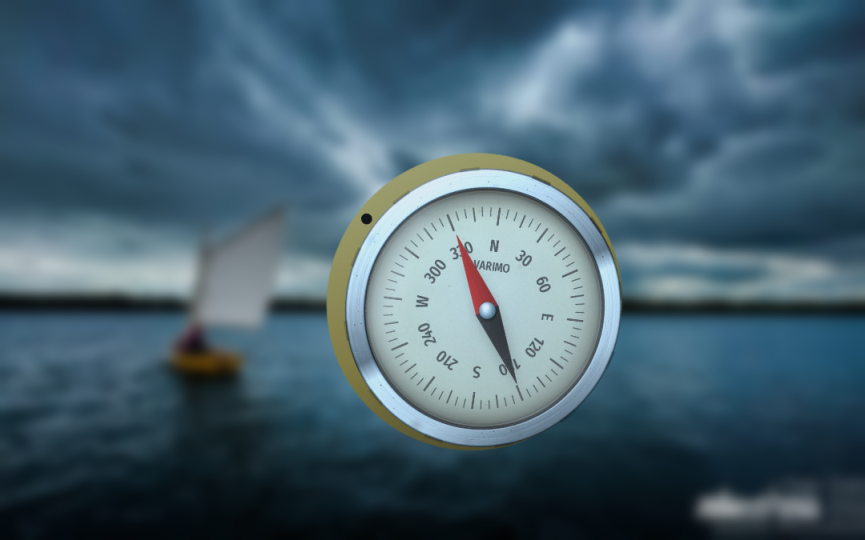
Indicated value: 330°
